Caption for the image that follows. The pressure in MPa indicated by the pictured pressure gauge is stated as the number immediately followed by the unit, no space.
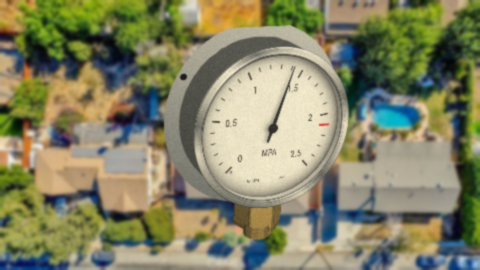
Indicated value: 1.4MPa
